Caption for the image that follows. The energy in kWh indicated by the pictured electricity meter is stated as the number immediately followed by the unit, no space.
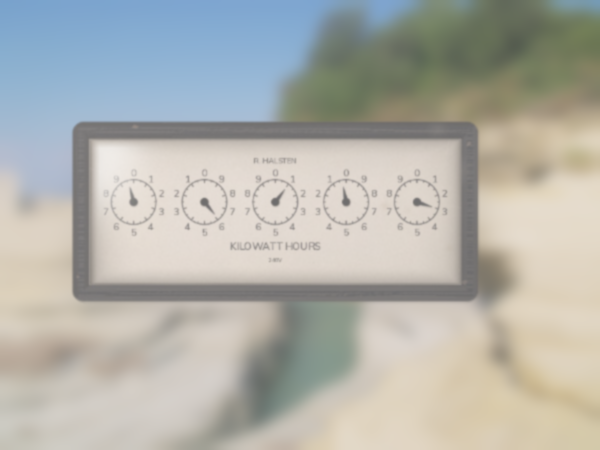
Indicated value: 96103kWh
